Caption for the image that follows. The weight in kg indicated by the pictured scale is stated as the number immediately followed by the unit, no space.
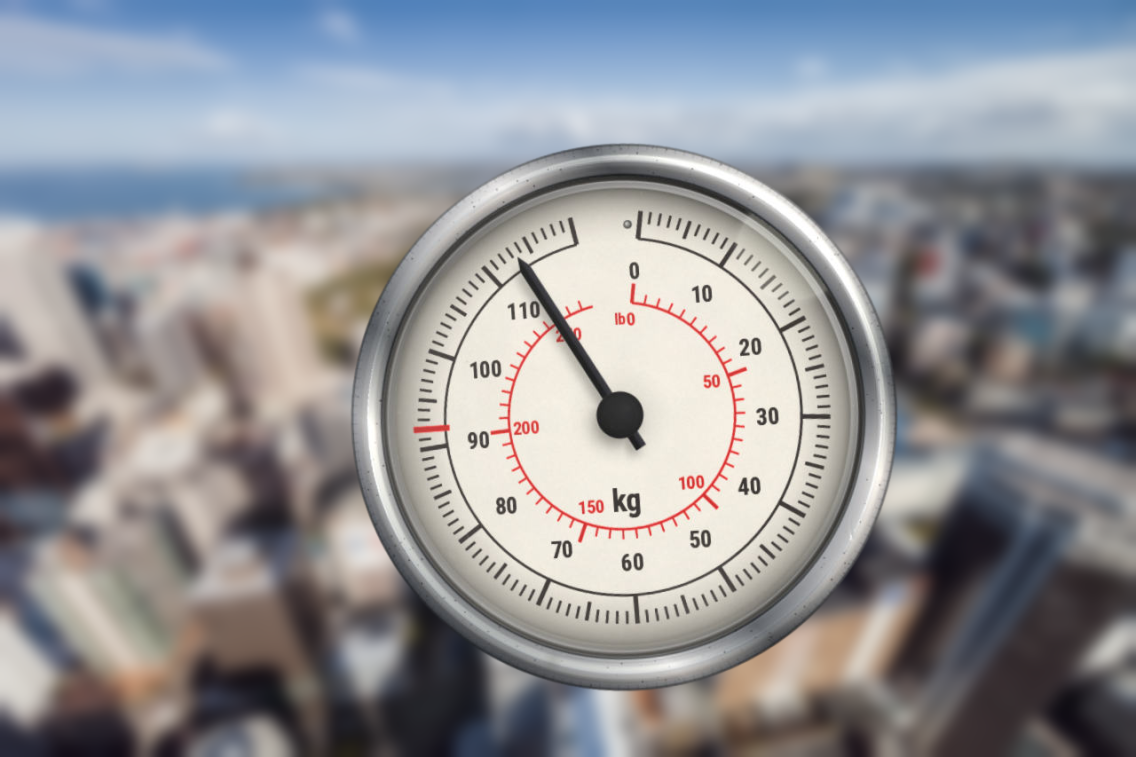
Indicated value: 113.5kg
